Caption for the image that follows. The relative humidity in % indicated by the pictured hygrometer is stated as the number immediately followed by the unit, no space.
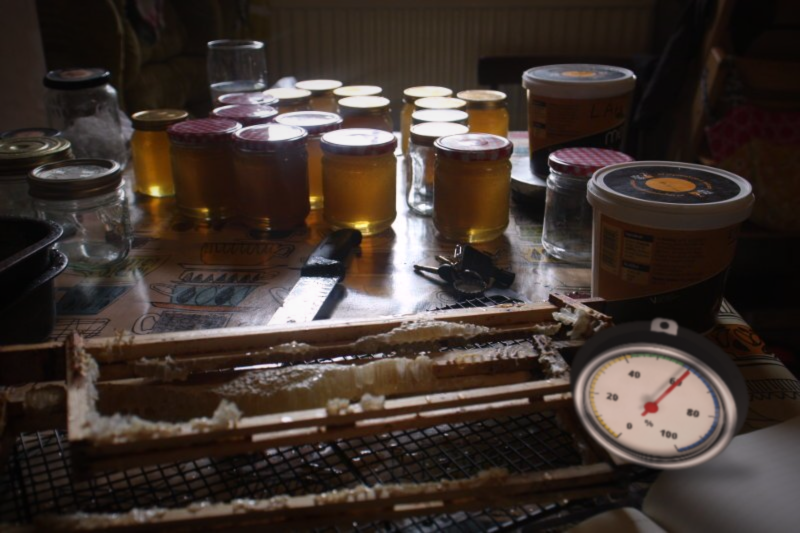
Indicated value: 60%
